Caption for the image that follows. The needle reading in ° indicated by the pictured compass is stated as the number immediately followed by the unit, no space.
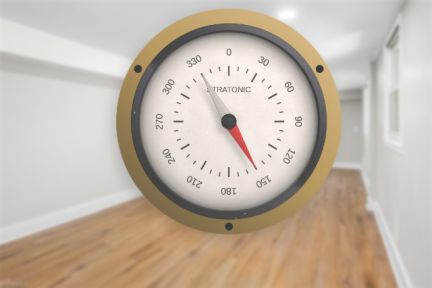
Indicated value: 150°
